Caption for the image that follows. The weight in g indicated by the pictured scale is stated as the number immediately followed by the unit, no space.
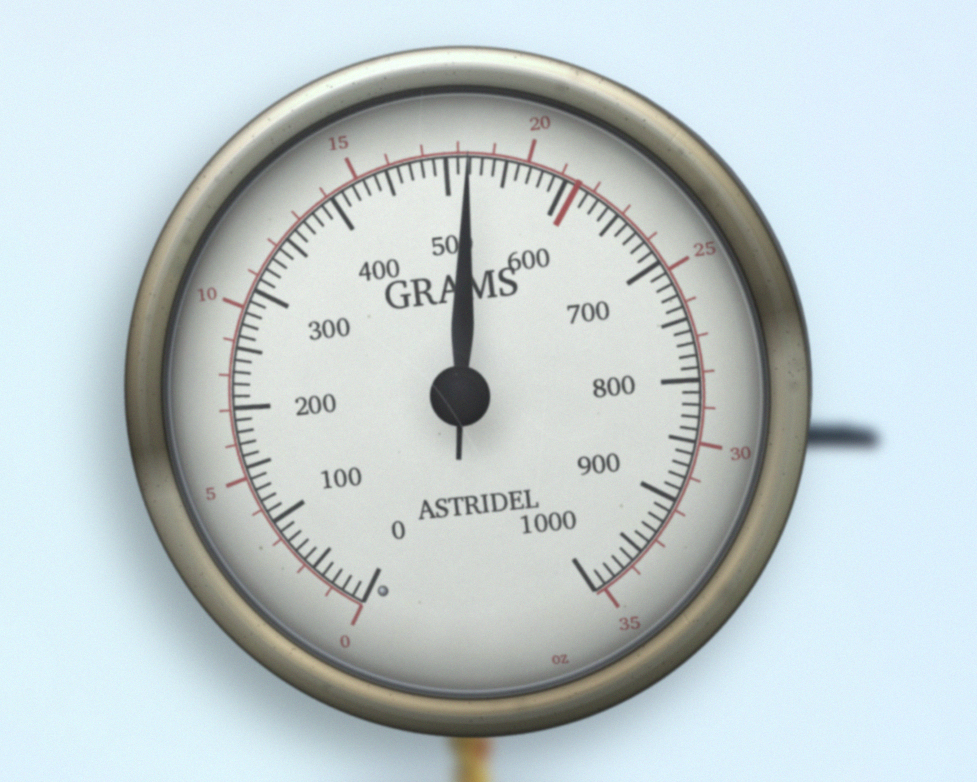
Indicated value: 520g
